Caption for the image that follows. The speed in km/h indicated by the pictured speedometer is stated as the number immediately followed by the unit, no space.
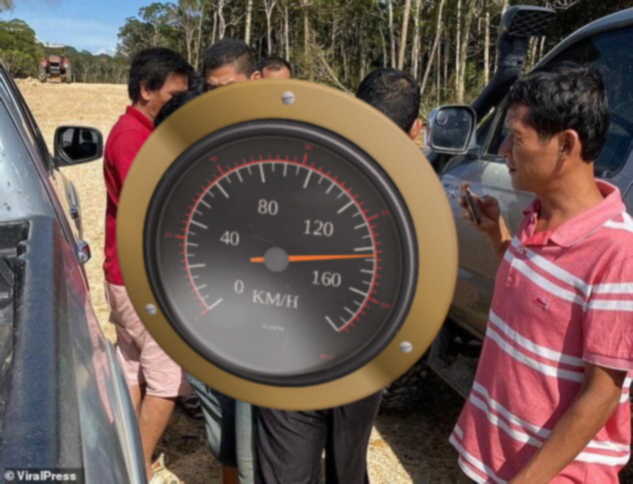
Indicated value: 142.5km/h
